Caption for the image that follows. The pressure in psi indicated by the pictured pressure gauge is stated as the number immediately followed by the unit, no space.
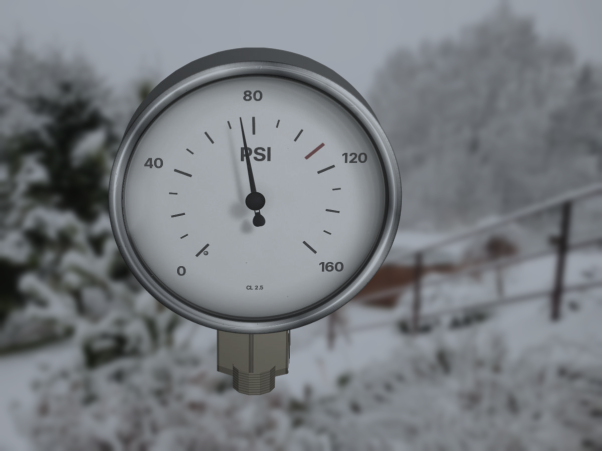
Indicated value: 75psi
